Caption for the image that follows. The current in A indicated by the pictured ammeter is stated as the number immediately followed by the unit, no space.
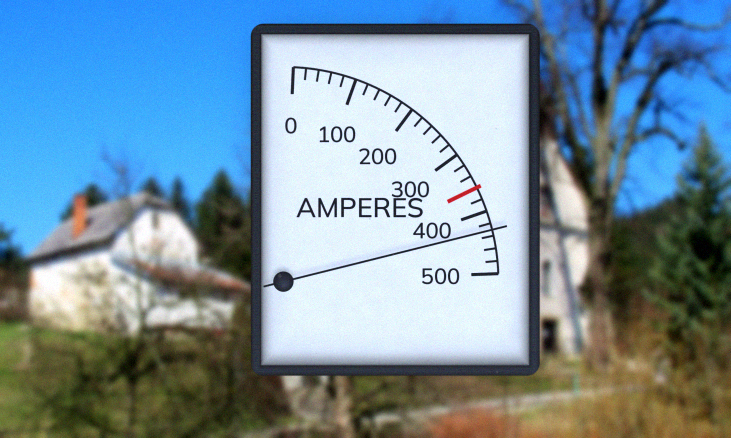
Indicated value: 430A
